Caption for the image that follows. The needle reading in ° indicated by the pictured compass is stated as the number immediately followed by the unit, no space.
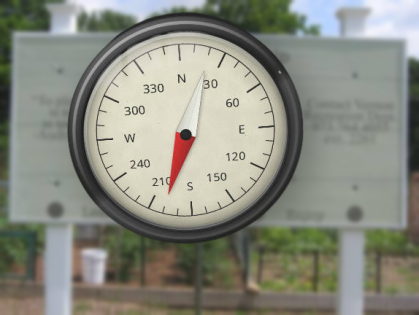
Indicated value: 200°
